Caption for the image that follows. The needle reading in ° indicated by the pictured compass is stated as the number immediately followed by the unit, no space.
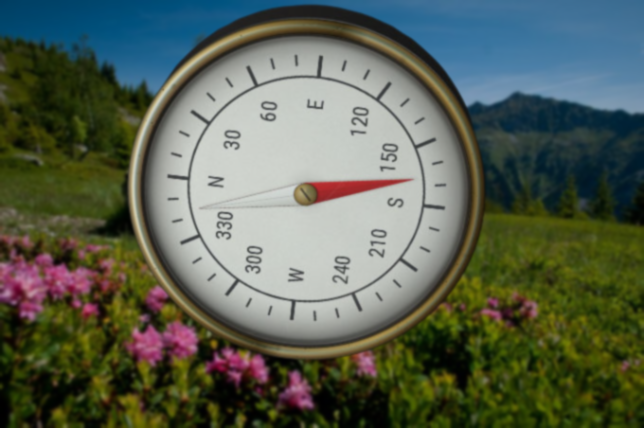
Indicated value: 165°
